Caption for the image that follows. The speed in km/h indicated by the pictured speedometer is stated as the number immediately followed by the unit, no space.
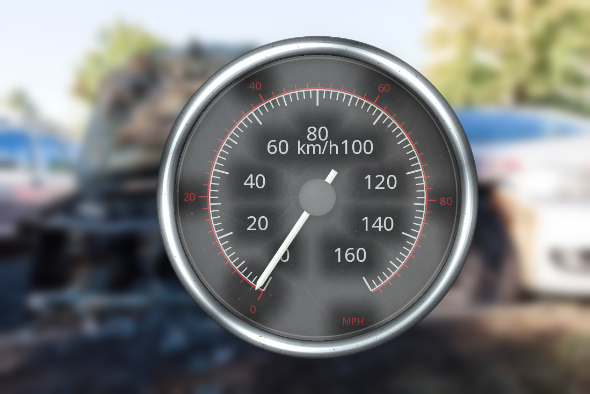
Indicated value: 2km/h
